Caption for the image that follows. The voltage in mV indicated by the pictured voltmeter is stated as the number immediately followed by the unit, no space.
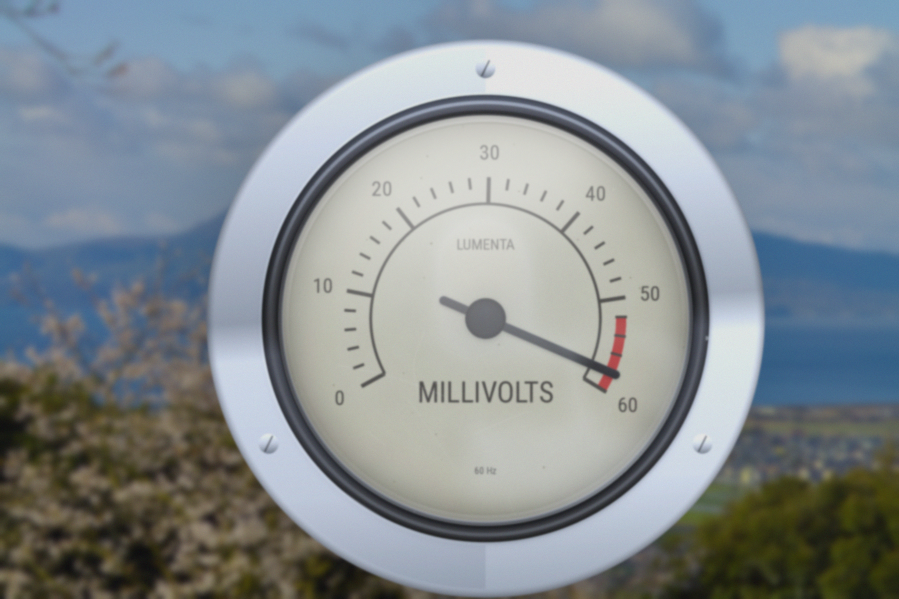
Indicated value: 58mV
